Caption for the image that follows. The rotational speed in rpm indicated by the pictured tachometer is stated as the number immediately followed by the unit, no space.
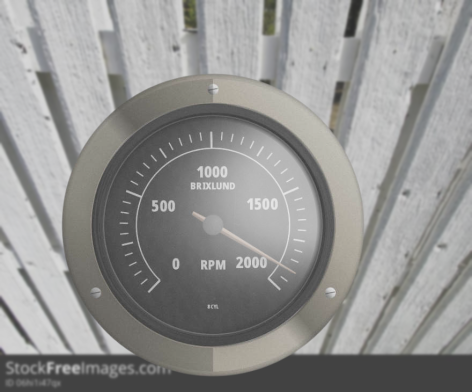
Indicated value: 1900rpm
